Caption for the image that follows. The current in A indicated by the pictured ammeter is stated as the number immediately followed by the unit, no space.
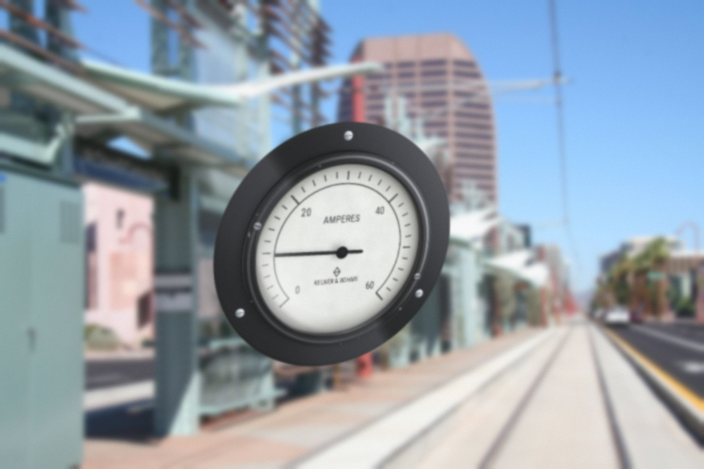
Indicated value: 10A
